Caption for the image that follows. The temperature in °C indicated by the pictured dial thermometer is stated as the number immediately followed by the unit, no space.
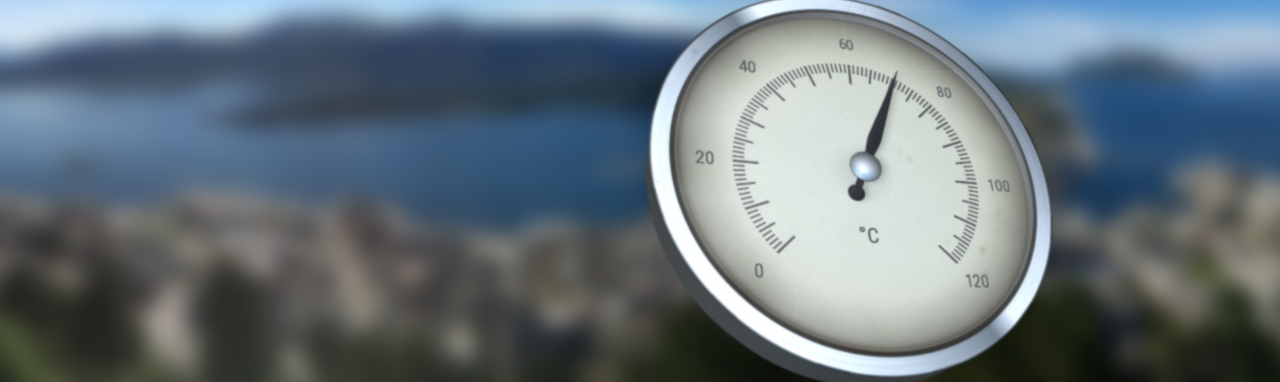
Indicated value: 70°C
